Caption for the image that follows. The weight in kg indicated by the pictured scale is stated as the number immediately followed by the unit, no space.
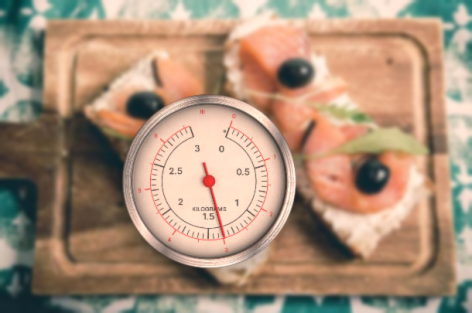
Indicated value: 1.35kg
